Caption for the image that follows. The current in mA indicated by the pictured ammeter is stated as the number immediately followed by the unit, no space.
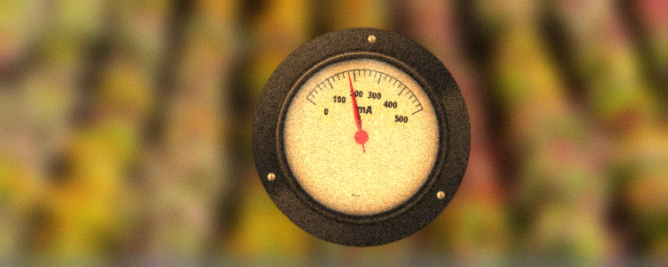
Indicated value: 180mA
